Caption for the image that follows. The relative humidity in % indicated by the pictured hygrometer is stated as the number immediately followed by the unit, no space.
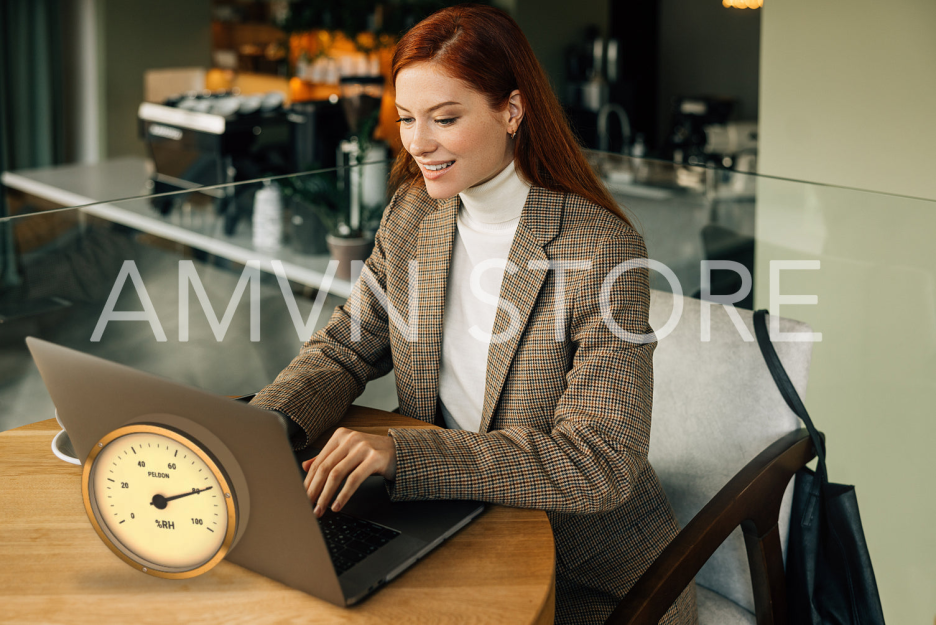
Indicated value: 80%
